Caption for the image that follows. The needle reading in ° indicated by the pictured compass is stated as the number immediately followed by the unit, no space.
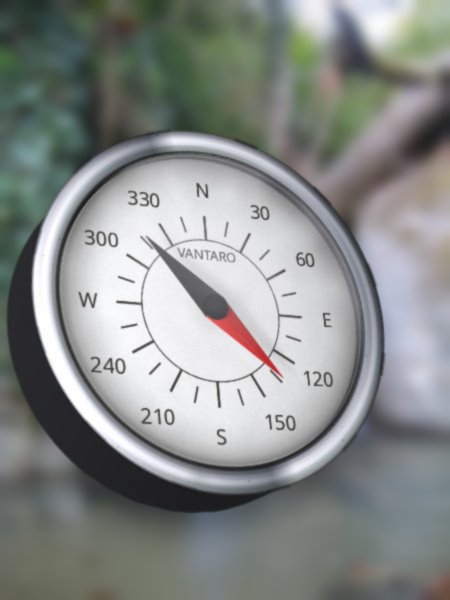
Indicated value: 135°
